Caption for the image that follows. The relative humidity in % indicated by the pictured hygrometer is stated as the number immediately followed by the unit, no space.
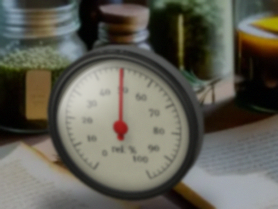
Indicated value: 50%
